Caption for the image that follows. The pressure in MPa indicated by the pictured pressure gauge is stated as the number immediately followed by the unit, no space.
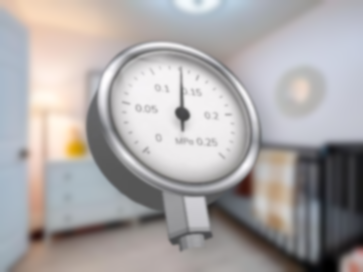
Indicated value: 0.13MPa
